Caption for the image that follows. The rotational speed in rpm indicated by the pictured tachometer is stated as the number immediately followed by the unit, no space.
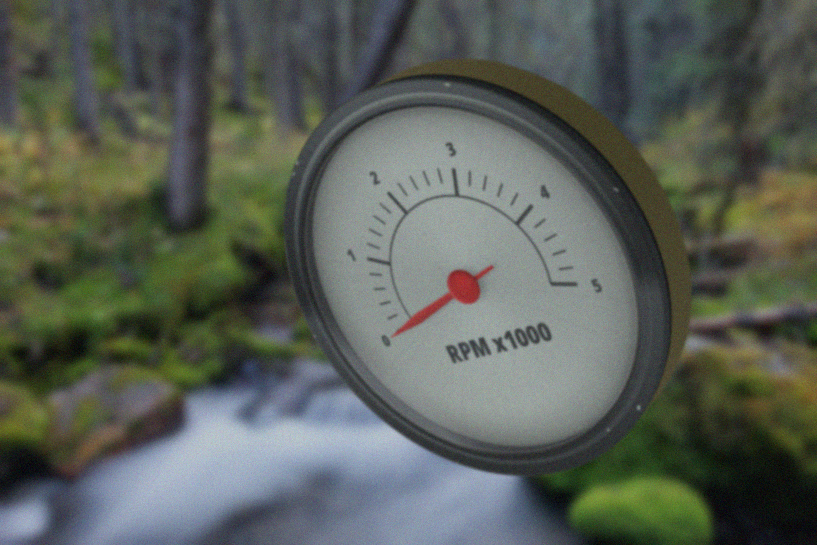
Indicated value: 0rpm
